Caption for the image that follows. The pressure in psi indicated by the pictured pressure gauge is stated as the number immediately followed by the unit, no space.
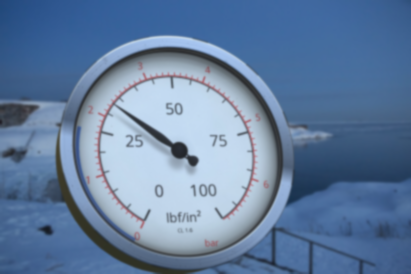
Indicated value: 32.5psi
